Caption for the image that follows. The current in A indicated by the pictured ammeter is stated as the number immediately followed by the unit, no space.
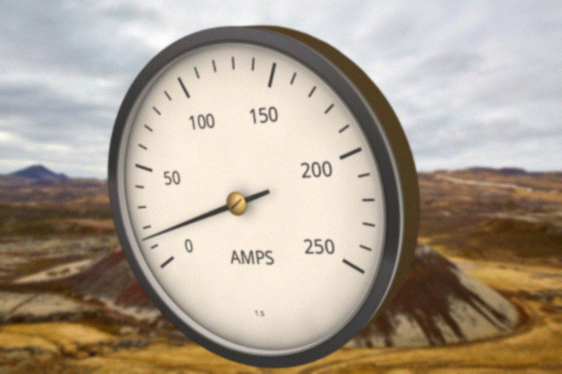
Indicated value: 15A
